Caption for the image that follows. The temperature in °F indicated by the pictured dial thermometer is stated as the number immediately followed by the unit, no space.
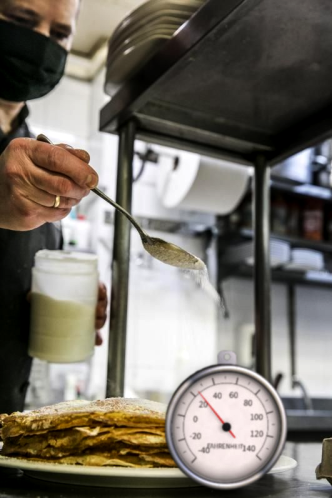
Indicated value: 25°F
